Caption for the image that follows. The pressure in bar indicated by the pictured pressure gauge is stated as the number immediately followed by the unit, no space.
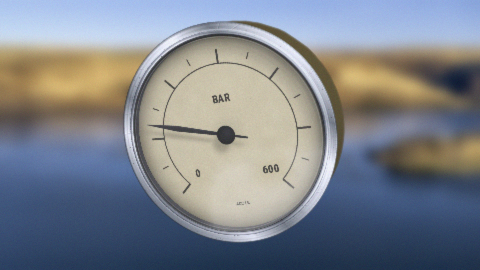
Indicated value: 125bar
